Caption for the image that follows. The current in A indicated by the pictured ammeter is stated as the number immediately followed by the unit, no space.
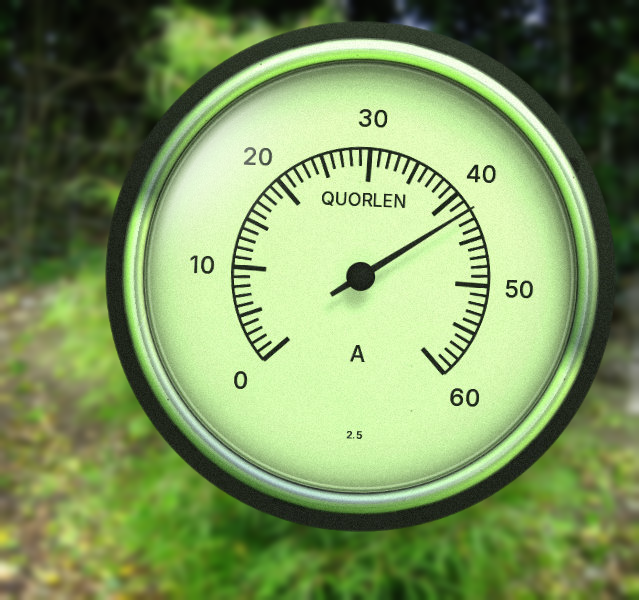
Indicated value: 42A
